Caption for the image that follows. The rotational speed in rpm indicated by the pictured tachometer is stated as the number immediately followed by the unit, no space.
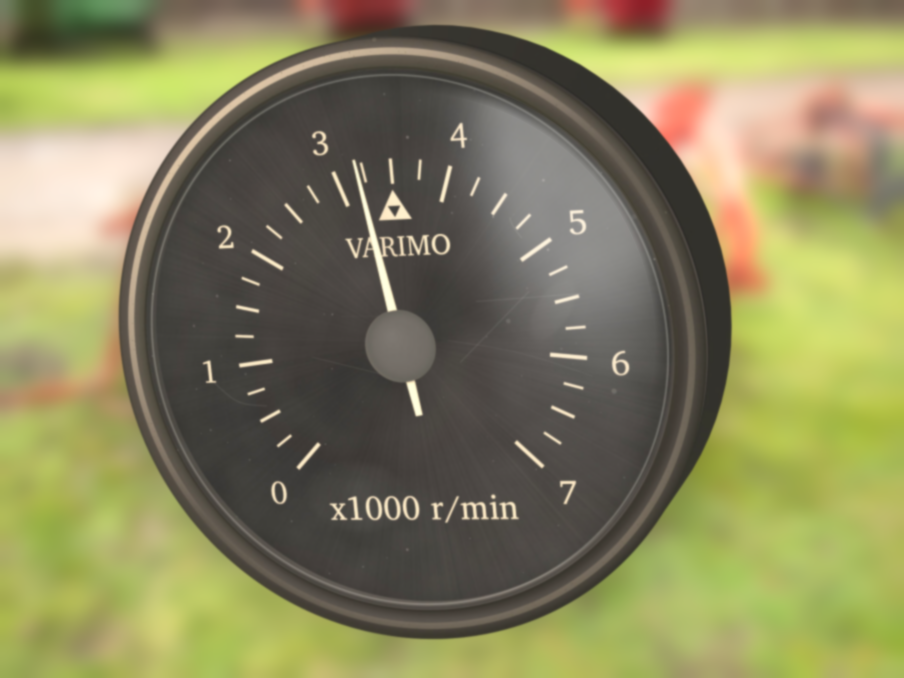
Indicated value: 3250rpm
